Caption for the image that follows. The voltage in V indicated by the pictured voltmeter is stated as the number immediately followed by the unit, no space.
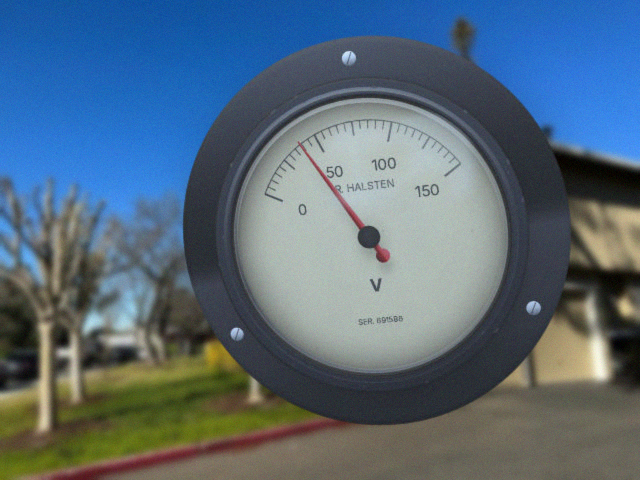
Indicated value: 40V
